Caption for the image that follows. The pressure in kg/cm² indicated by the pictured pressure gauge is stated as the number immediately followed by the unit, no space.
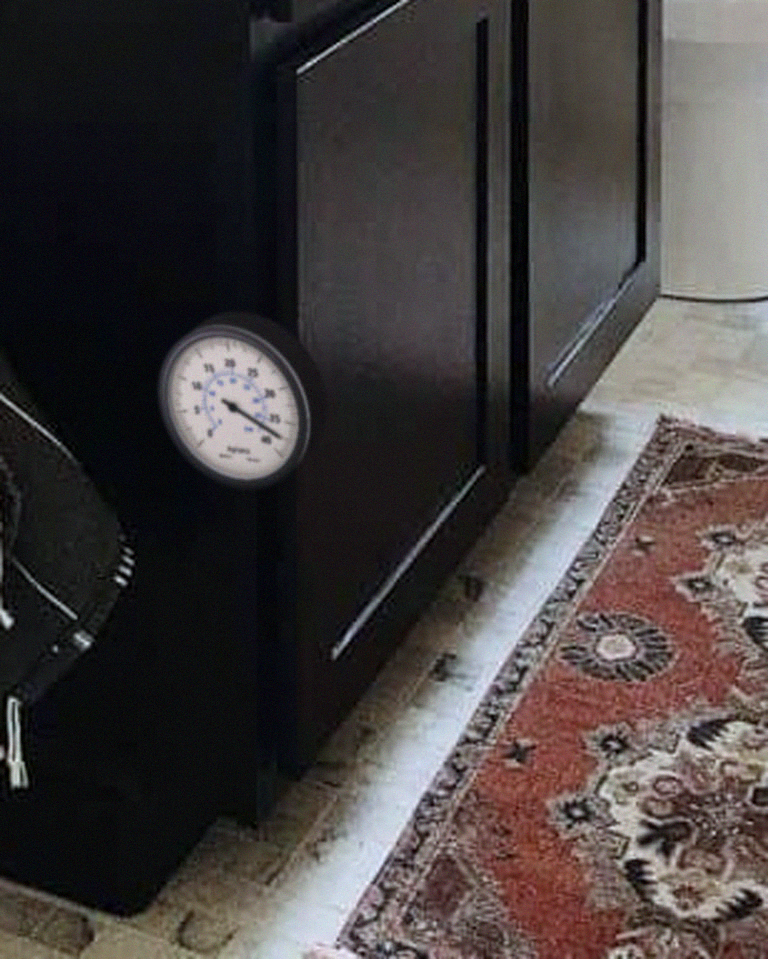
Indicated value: 37.5kg/cm²
